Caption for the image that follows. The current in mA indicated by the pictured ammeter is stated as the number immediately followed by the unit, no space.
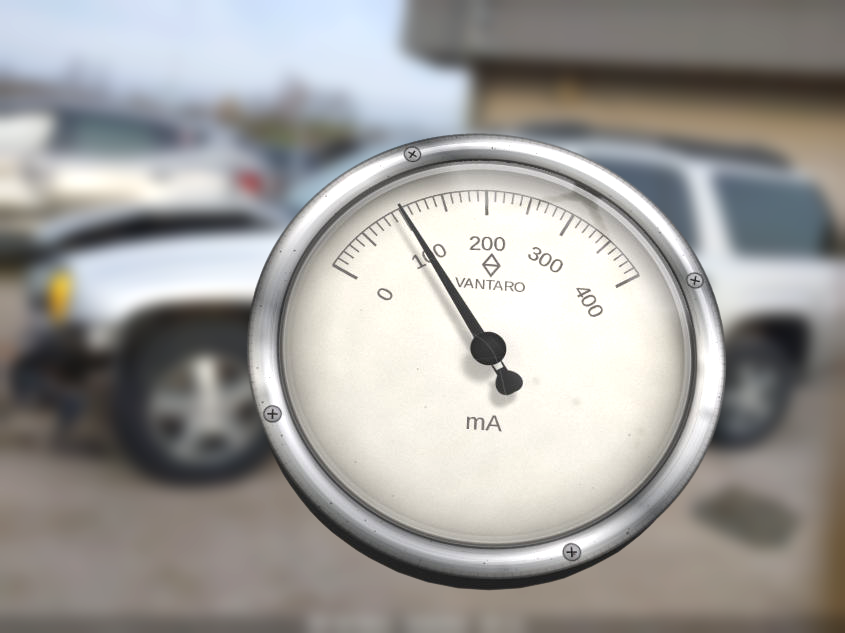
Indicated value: 100mA
